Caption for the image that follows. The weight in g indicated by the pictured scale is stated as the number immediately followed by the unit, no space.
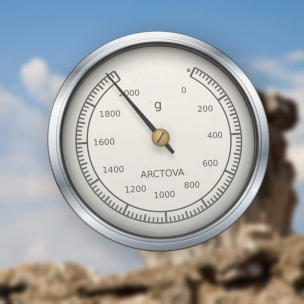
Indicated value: 1960g
